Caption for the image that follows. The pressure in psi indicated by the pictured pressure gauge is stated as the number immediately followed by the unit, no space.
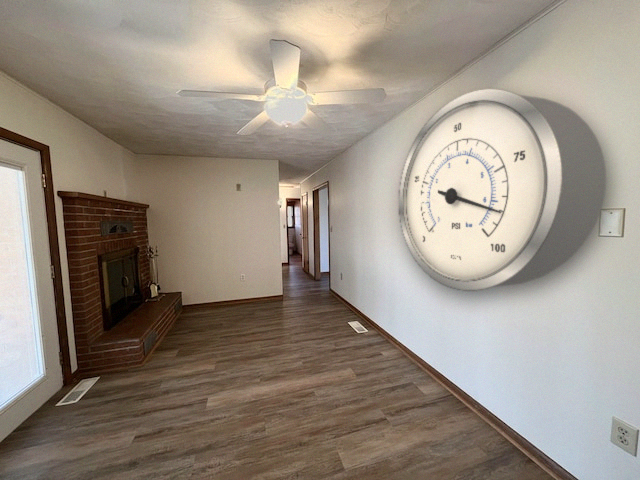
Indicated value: 90psi
